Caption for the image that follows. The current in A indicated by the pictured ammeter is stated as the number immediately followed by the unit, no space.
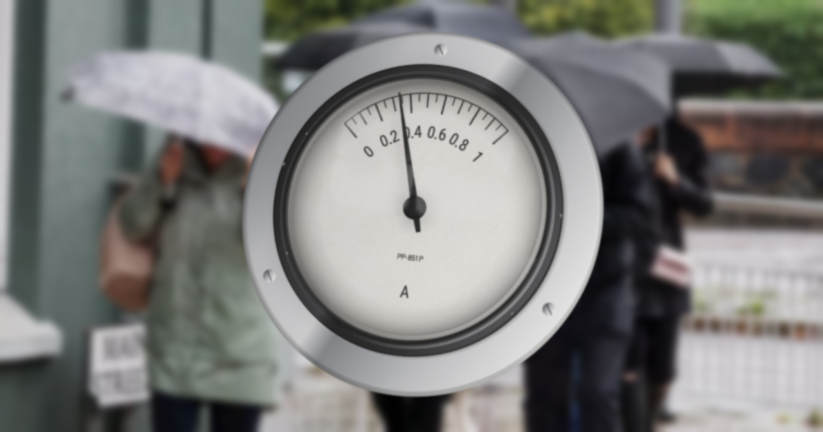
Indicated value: 0.35A
